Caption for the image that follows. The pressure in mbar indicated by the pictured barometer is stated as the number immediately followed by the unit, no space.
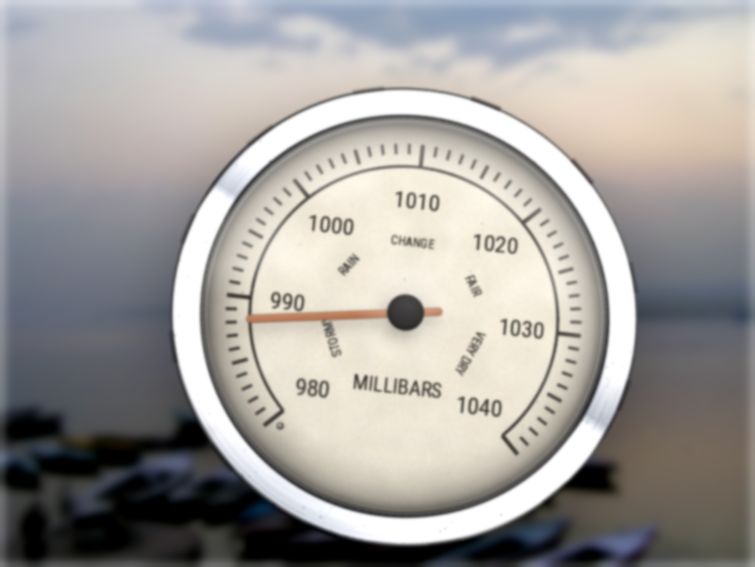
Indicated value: 988mbar
